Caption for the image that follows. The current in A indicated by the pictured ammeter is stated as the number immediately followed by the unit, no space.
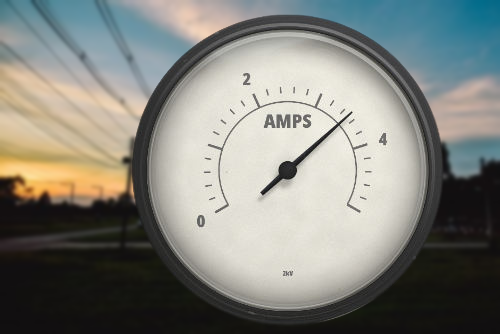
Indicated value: 3.5A
